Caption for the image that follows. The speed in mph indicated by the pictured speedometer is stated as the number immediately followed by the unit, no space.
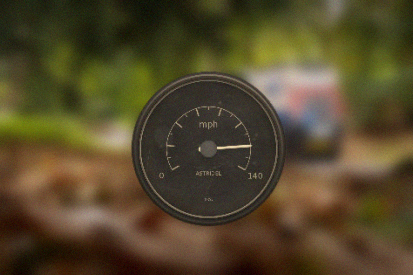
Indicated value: 120mph
